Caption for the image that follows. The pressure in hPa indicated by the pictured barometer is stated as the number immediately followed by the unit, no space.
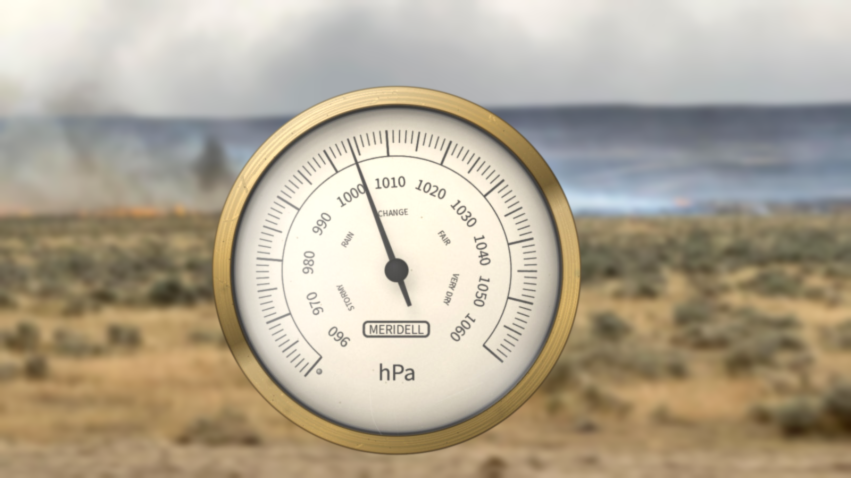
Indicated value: 1004hPa
